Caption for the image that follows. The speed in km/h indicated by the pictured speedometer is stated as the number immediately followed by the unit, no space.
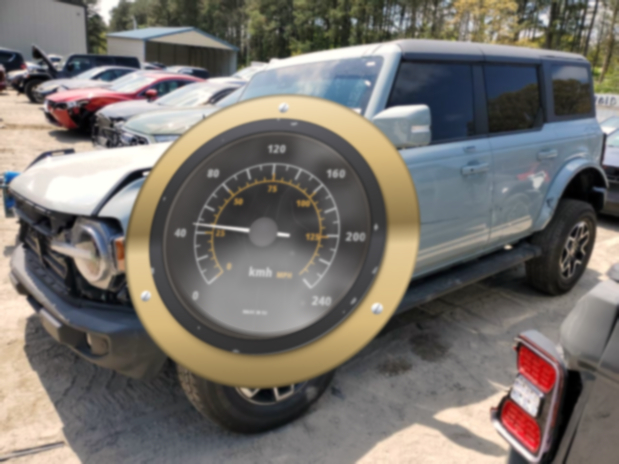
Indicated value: 45km/h
